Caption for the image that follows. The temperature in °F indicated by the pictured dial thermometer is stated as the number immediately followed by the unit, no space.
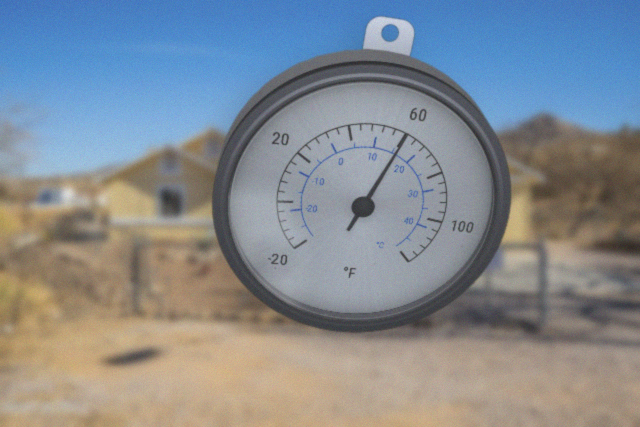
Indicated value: 60°F
